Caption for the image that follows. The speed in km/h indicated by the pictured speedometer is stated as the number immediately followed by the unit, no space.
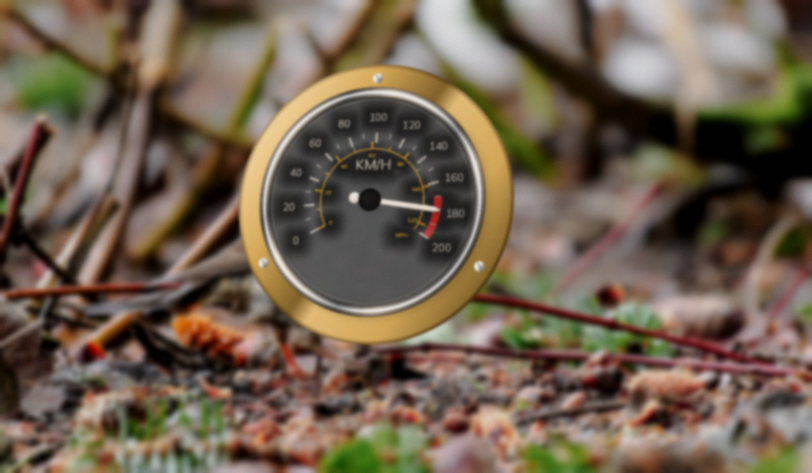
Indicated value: 180km/h
